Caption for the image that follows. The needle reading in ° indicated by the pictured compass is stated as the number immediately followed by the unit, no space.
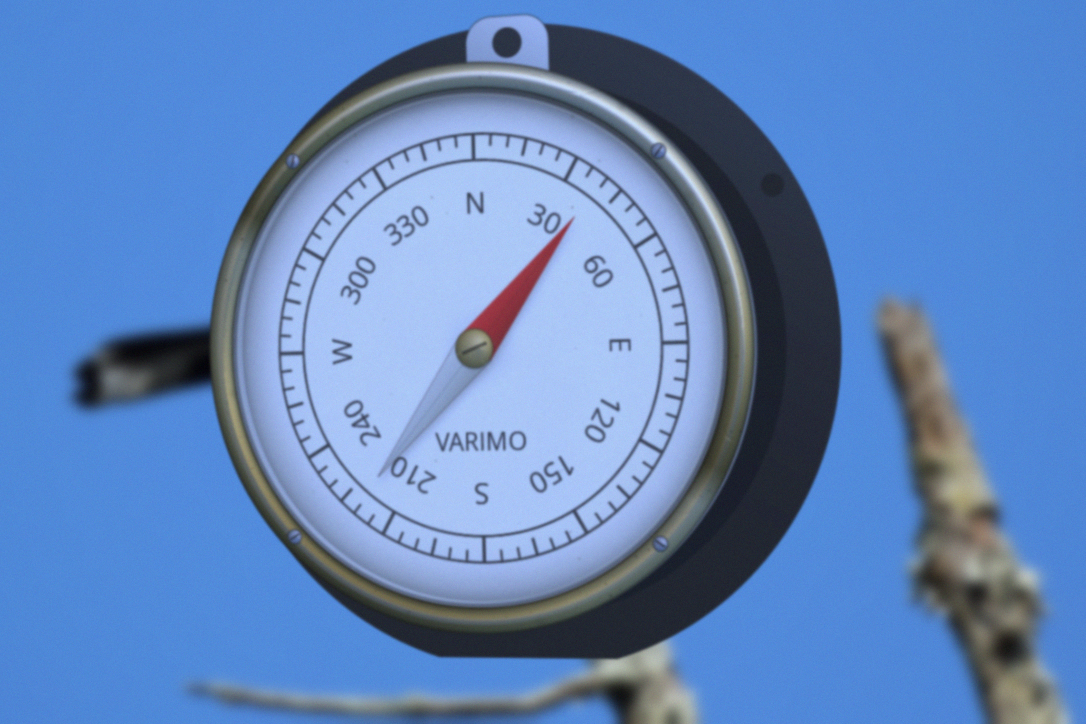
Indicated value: 40°
